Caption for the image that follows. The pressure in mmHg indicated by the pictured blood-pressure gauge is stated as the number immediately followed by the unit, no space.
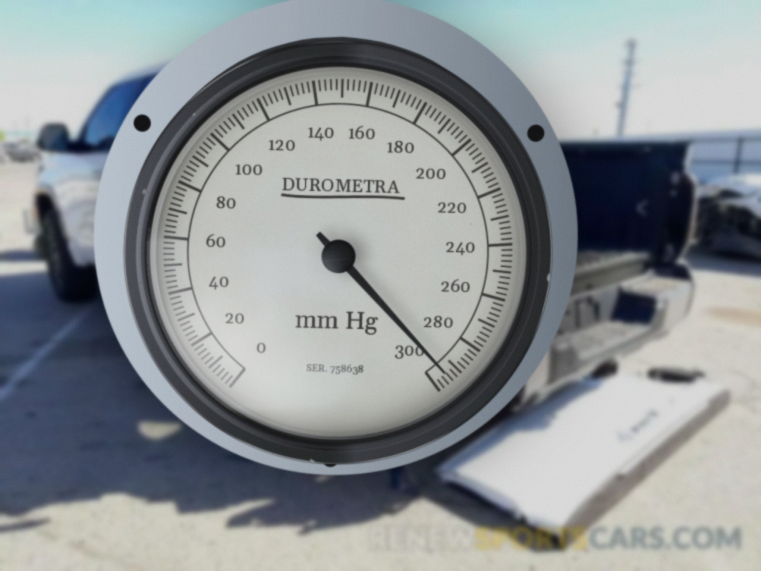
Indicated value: 294mmHg
